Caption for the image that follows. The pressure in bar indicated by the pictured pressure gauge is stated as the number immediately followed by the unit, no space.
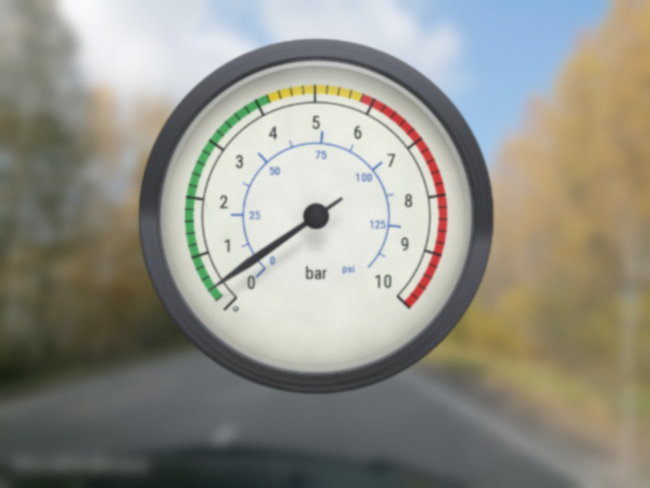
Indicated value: 0.4bar
